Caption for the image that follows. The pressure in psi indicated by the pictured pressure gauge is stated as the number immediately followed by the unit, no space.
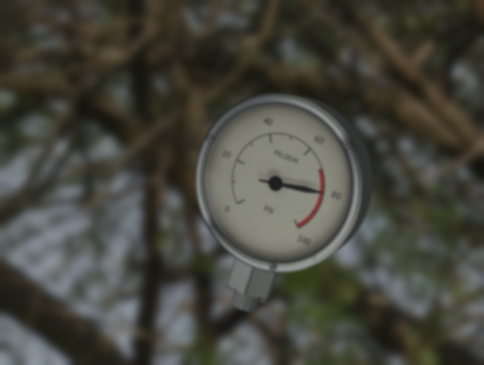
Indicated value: 80psi
